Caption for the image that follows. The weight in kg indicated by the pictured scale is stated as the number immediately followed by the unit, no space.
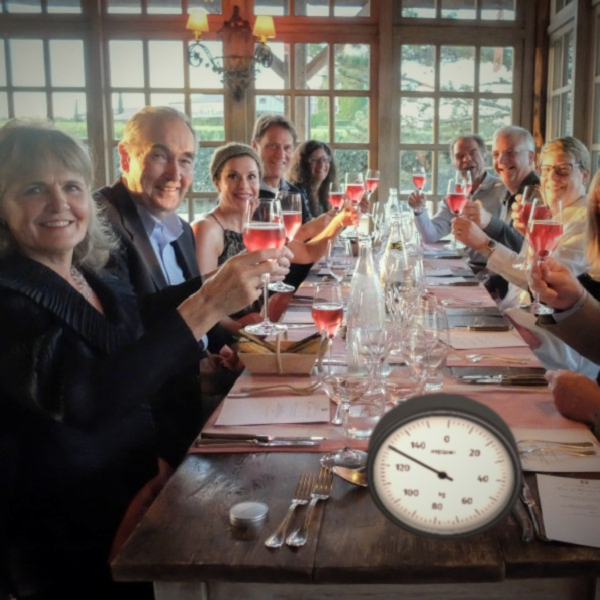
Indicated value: 130kg
